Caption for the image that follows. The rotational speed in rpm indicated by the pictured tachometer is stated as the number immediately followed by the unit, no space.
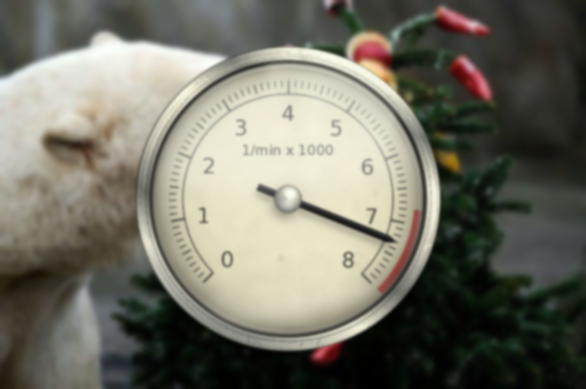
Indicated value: 7300rpm
